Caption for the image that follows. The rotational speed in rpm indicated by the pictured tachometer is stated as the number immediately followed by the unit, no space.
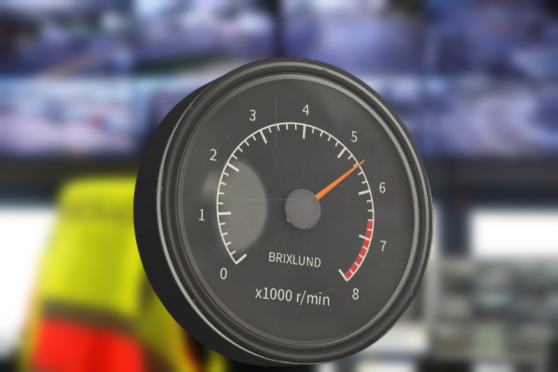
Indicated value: 5400rpm
